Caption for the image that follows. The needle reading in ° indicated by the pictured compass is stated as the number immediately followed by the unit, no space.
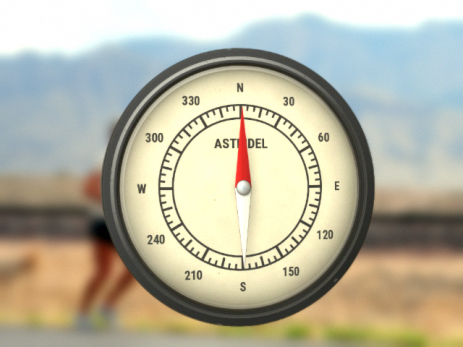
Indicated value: 0°
